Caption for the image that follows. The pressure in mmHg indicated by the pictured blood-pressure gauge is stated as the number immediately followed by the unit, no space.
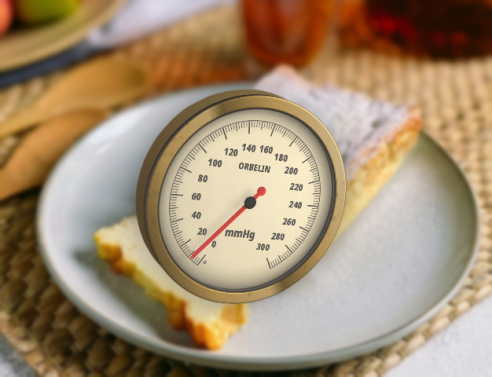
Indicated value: 10mmHg
